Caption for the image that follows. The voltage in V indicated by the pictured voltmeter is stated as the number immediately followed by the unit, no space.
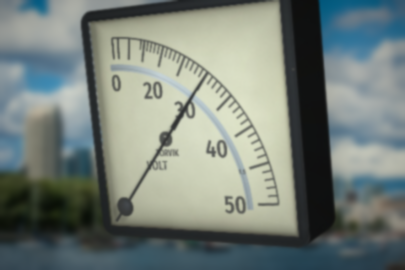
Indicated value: 30V
